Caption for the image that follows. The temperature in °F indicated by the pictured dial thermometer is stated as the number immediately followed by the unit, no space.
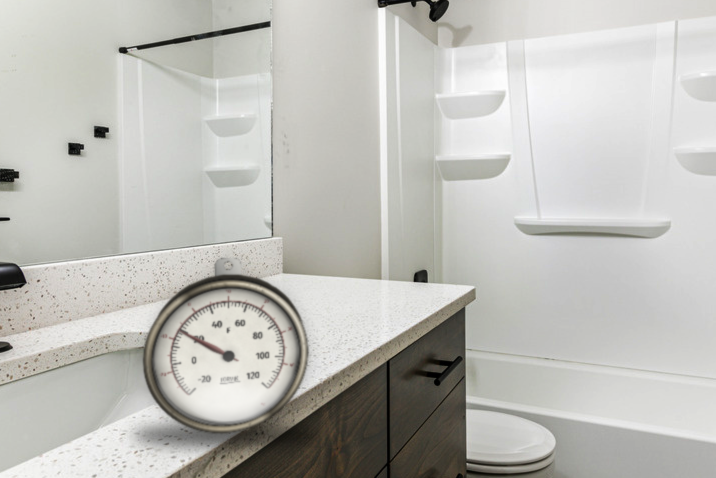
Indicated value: 20°F
